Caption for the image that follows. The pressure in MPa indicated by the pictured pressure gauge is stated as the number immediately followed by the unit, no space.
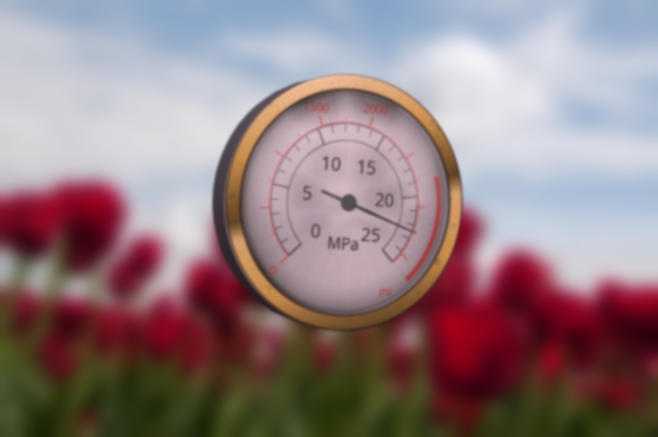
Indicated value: 22.5MPa
